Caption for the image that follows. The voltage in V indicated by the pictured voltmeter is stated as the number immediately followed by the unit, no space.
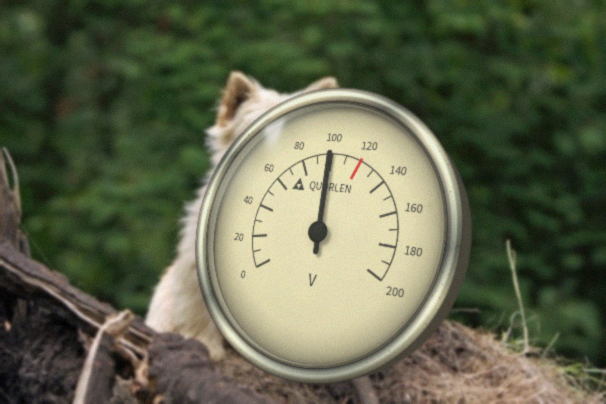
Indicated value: 100V
